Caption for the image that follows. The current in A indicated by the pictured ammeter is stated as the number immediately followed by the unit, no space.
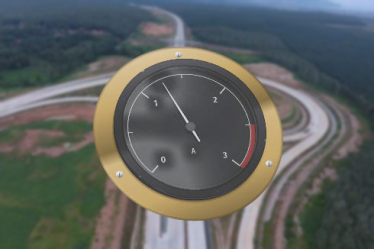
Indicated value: 1.25A
